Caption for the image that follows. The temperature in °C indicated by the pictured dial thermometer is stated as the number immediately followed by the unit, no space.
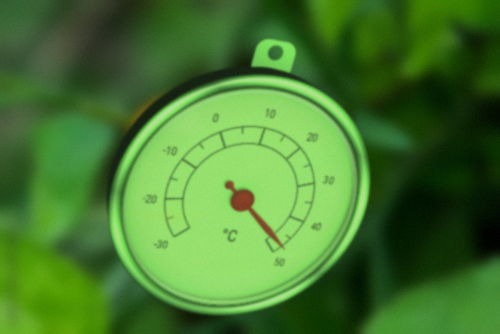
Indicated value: 47.5°C
